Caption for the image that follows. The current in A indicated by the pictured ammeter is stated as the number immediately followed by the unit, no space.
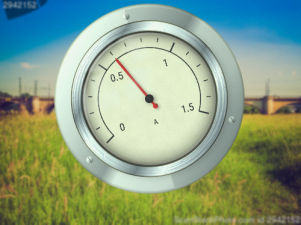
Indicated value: 0.6A
